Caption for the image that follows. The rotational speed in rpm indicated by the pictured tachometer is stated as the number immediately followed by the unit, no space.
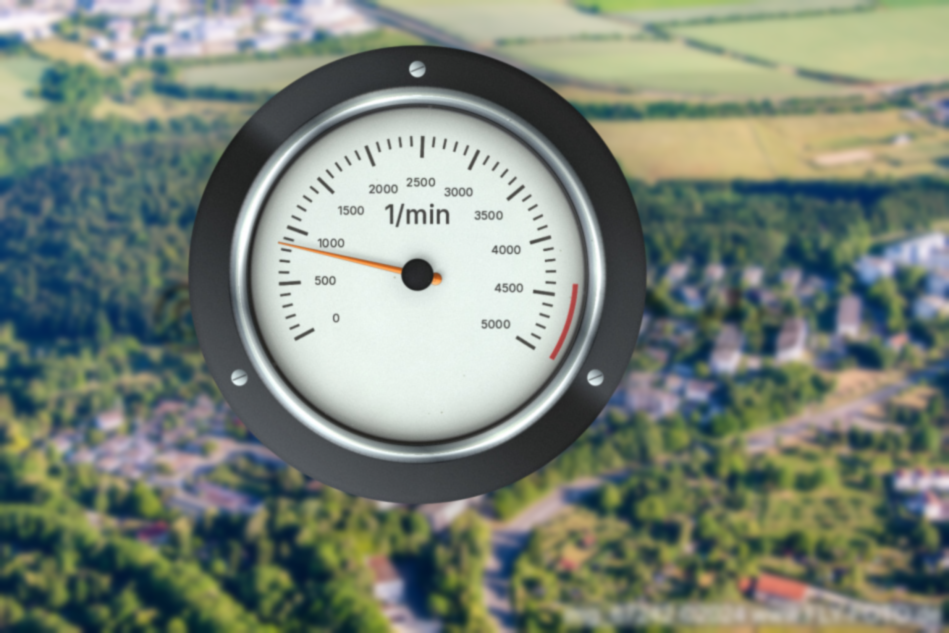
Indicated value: 850rpm
